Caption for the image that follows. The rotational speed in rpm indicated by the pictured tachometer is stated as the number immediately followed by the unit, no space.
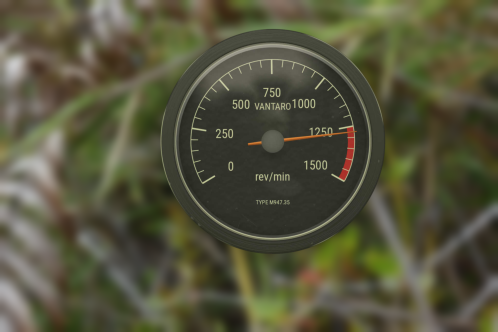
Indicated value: 1275rpm
